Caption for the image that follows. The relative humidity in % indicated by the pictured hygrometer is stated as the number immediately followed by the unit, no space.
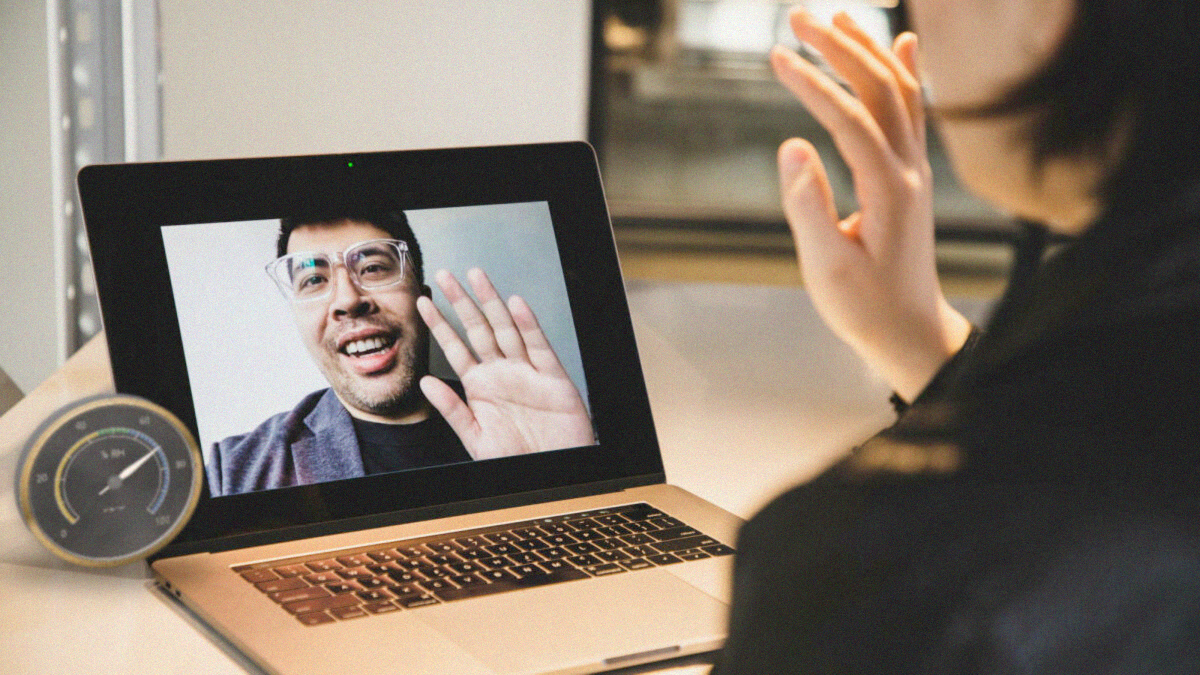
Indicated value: 70%
